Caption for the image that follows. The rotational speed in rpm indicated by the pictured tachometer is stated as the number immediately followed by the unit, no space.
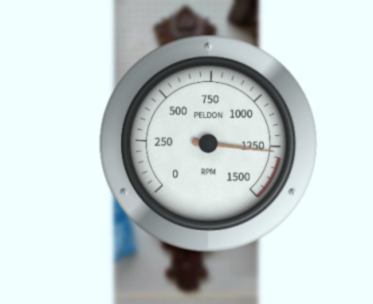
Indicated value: 1275rpm
